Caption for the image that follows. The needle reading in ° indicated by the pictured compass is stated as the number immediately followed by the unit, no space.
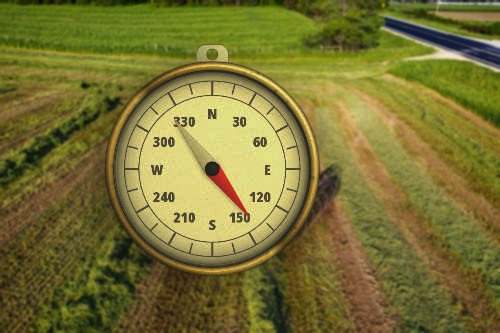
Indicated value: 142.5°
